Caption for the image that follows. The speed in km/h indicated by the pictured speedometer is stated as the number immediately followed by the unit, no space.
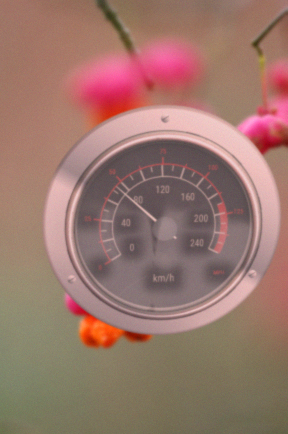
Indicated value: 75km/h
